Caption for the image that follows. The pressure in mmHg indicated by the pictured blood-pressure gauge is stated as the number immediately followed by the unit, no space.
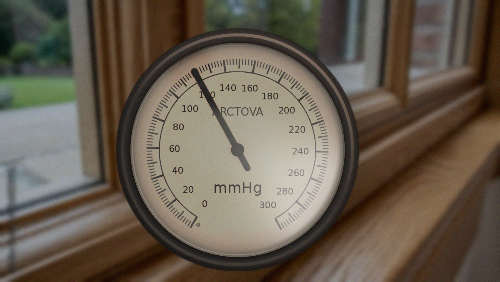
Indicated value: 120mmHg
